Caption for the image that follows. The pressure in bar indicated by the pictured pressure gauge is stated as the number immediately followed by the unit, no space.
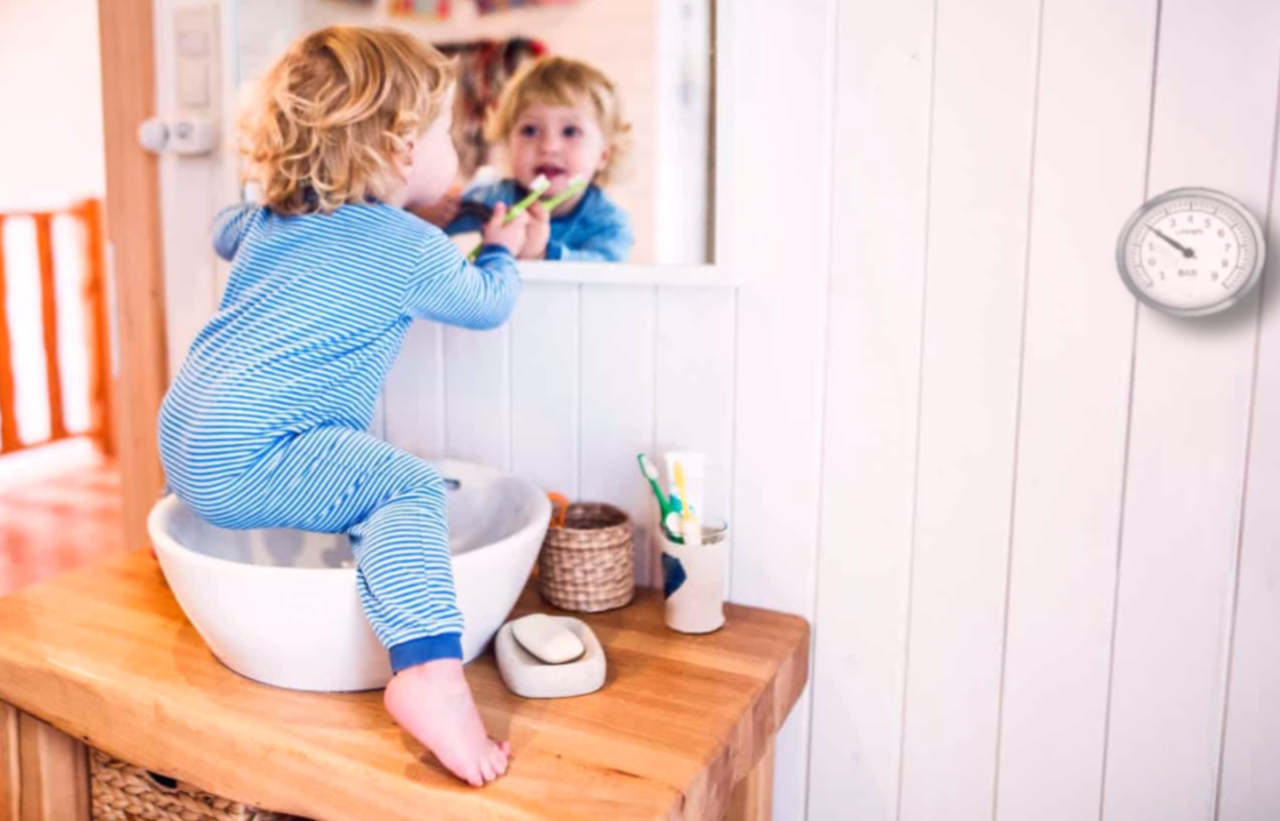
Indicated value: 2bar
